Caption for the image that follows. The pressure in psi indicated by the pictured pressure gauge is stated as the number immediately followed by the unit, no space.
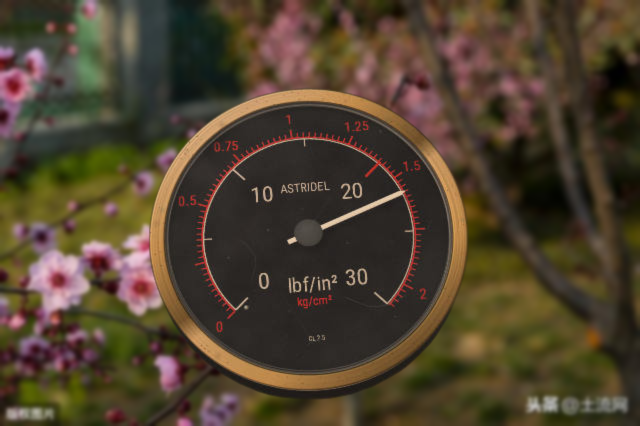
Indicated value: 22.5psi
